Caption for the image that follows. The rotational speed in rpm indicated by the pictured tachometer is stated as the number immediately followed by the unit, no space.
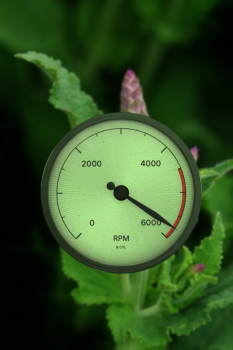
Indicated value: 5750rpm
